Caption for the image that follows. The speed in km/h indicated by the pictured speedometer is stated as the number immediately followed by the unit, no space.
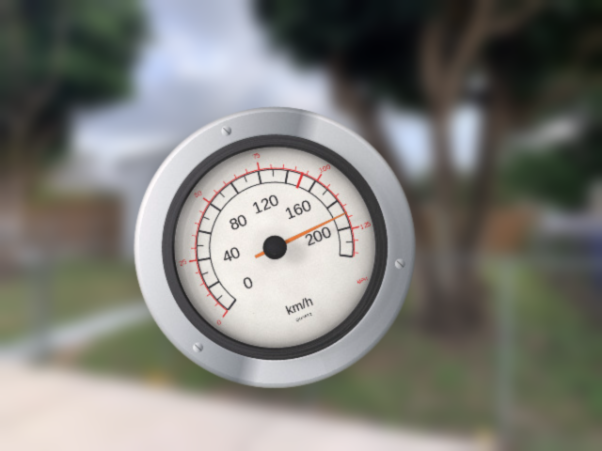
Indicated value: 190km/h
